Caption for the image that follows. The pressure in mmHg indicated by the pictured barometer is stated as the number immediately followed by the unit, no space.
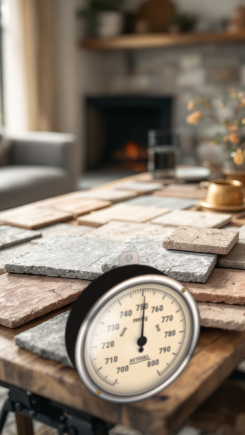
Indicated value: 750mmHg
